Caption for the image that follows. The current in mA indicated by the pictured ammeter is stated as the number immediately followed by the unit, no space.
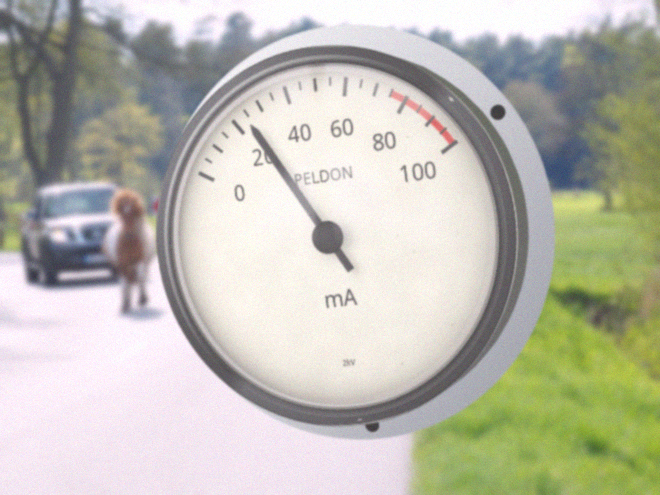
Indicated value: 25mA
